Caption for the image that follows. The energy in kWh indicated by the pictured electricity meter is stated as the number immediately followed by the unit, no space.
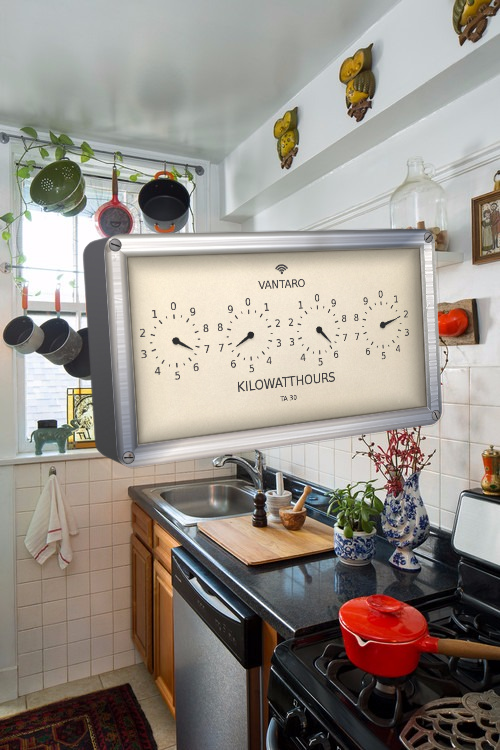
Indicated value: 6662kWh
